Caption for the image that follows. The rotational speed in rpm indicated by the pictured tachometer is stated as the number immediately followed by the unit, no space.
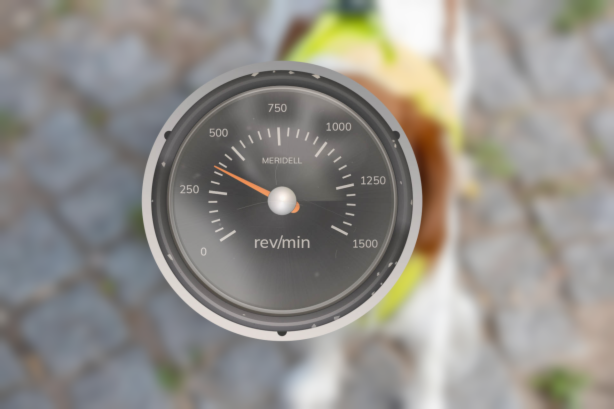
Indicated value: 375rpm
